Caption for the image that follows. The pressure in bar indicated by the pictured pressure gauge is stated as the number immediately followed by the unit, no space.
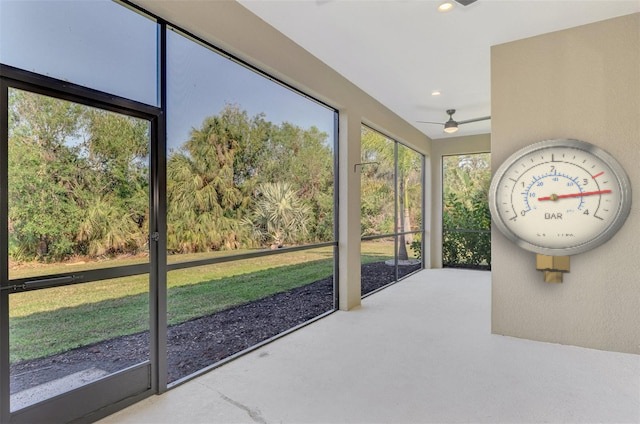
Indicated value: 3.4bar
